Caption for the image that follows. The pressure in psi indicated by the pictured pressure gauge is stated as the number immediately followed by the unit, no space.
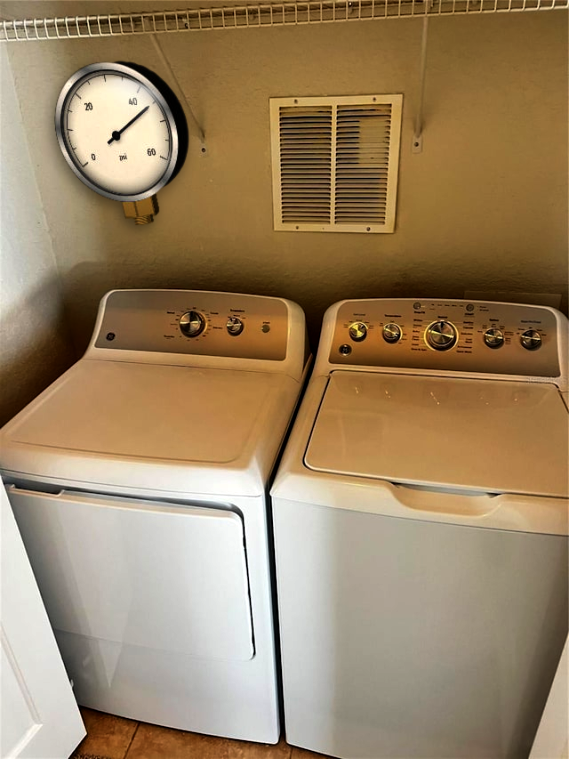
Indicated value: 45psi
